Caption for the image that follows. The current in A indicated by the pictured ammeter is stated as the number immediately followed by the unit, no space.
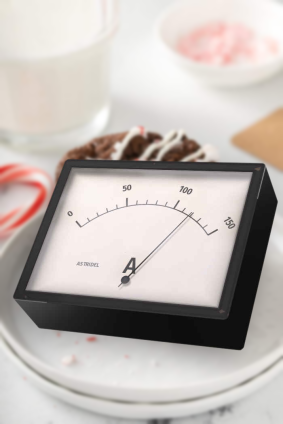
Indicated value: 120A
